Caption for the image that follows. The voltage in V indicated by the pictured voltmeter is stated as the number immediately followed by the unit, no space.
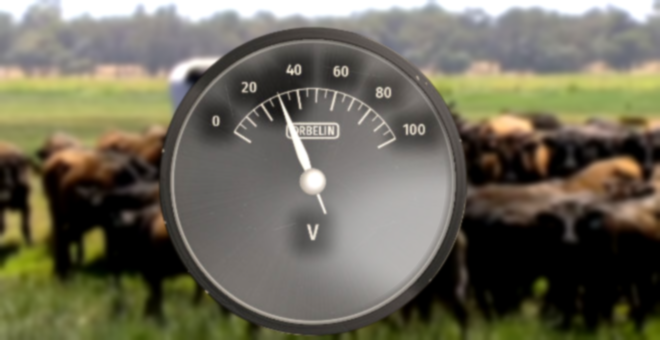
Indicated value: 30V
